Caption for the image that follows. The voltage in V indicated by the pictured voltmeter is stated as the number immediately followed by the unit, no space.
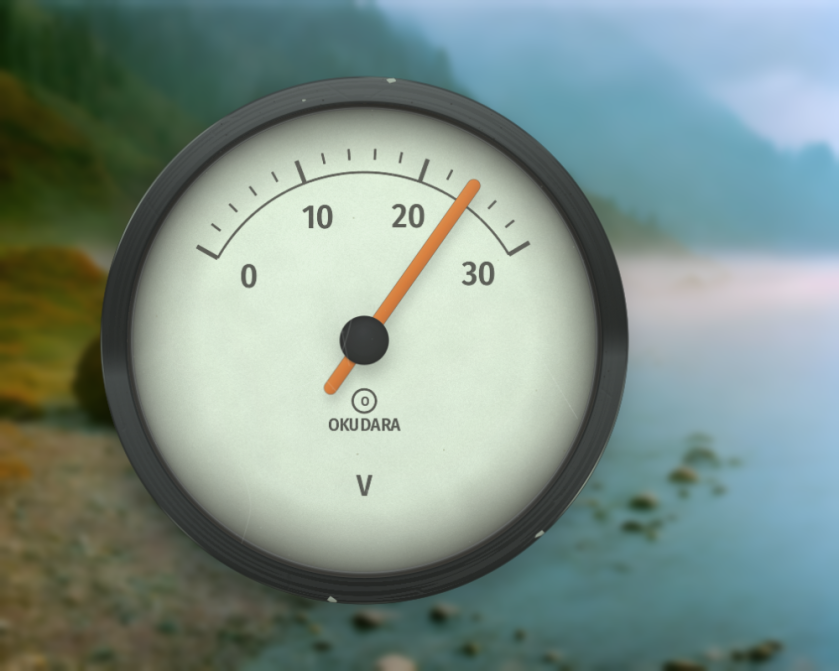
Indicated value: 24V
